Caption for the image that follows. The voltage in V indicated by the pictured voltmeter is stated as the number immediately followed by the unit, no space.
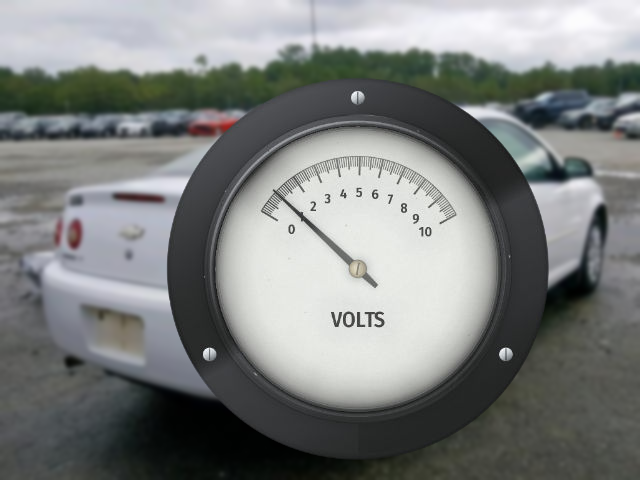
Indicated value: 1V
